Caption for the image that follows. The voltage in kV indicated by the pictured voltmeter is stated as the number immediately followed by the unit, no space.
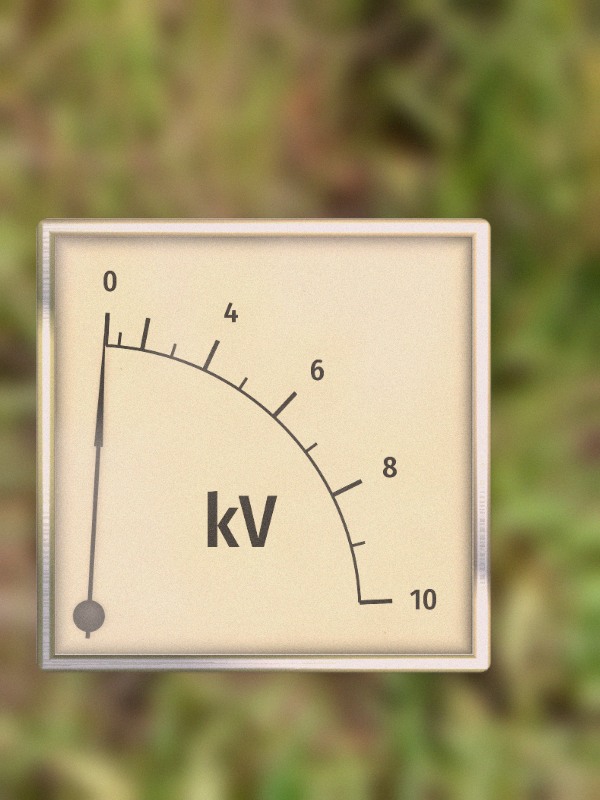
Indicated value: 0kV
